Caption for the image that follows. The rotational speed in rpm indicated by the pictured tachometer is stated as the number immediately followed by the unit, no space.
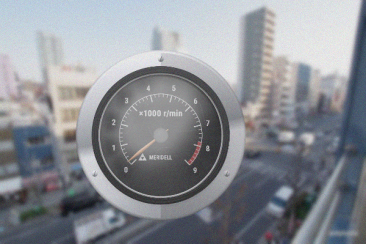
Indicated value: 200rpm
